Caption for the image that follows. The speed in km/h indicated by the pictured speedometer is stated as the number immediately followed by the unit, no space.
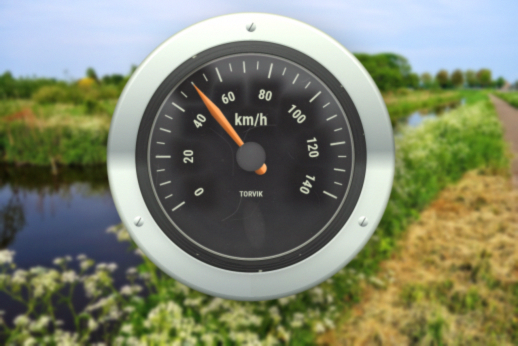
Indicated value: 50km/h
